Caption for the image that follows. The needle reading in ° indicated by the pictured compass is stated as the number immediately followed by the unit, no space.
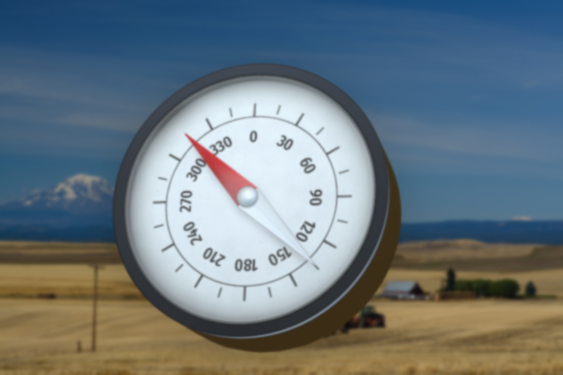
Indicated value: 315°
